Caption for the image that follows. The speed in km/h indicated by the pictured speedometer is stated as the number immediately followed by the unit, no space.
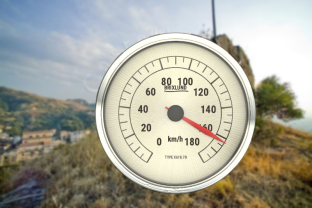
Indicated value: 162.5km/h
